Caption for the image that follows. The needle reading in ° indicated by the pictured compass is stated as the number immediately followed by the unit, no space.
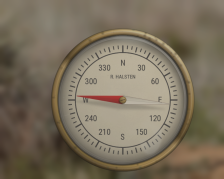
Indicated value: 275°
